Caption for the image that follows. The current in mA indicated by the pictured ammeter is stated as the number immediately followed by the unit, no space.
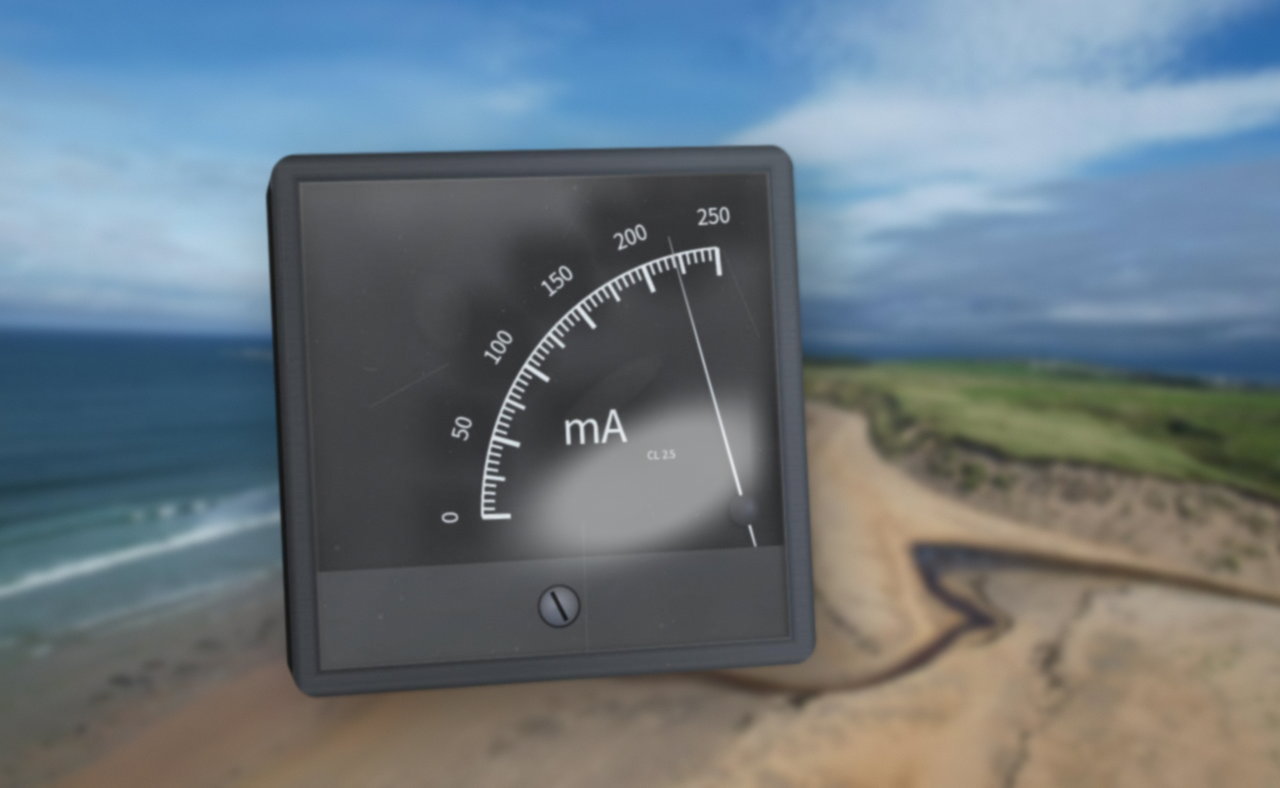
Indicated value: 220mA
